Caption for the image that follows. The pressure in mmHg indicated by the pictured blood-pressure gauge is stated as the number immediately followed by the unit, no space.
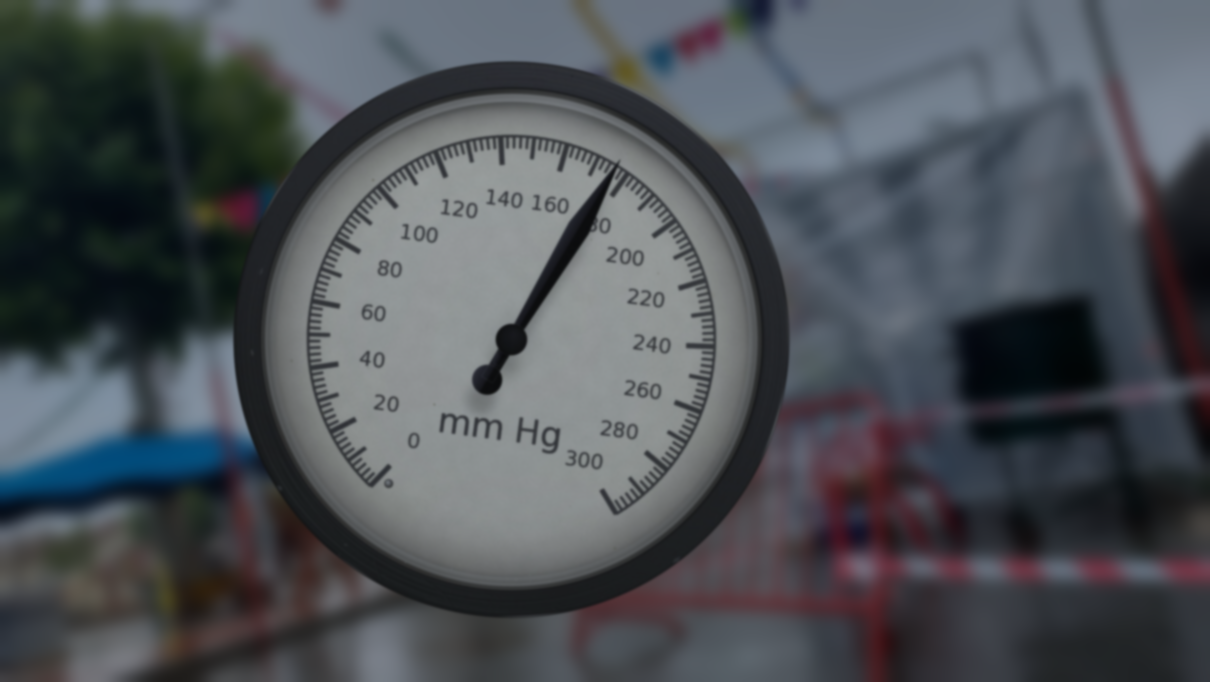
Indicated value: 176mmHg
